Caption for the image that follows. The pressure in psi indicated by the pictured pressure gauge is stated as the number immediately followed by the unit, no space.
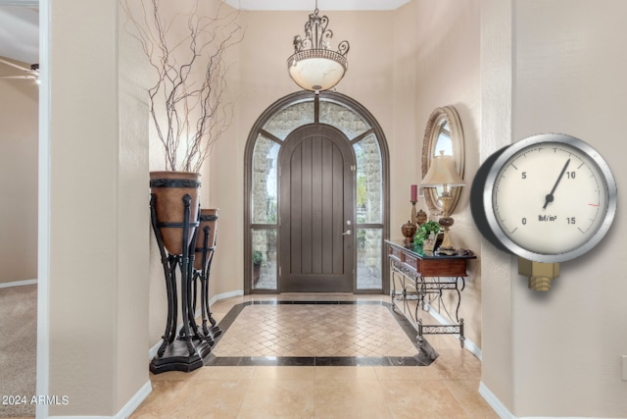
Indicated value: 9psi
